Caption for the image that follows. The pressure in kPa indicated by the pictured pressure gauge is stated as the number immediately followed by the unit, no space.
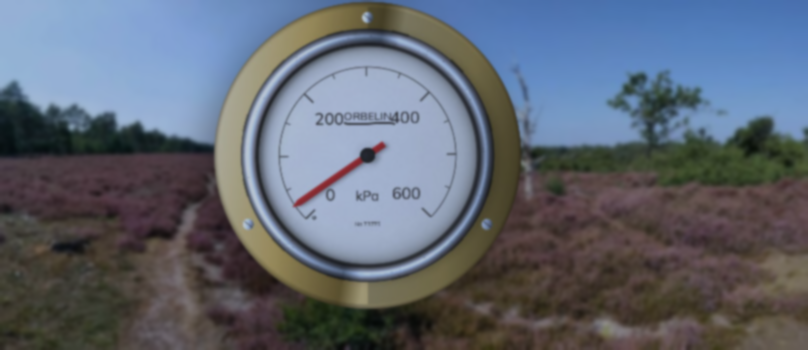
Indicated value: 25kPa
